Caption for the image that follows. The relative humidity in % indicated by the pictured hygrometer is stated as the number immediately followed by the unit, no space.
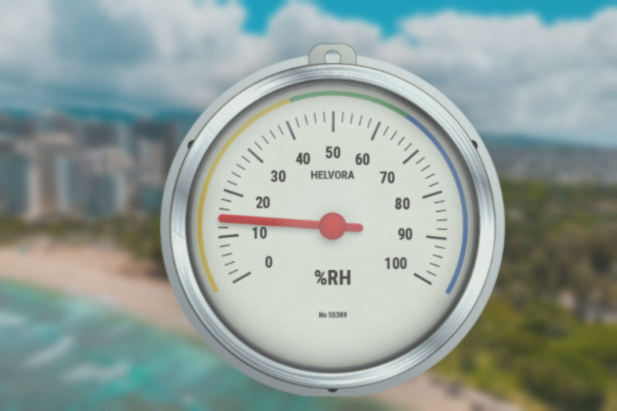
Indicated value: 14%
